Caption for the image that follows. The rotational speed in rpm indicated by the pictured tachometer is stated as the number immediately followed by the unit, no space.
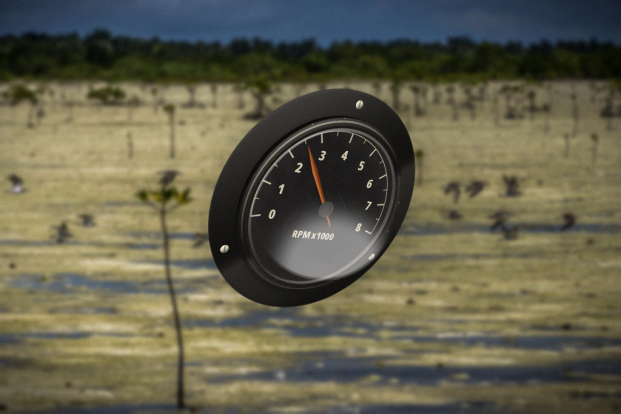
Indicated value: 2500rpm
